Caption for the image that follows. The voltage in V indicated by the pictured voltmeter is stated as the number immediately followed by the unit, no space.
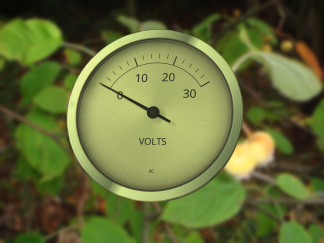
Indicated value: 0V
